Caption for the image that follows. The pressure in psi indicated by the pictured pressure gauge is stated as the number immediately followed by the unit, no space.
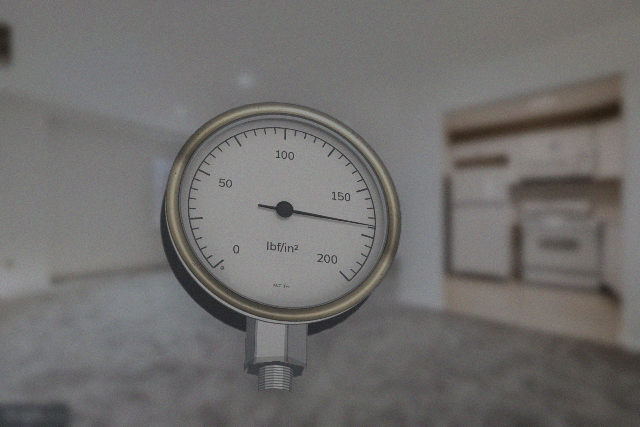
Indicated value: 170psi
